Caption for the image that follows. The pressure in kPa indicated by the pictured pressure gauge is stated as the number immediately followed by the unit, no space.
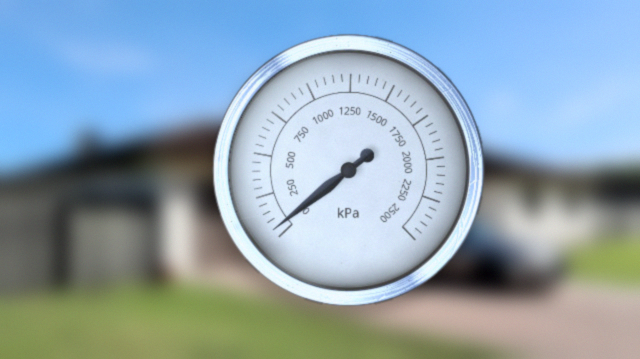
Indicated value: 50kPa
